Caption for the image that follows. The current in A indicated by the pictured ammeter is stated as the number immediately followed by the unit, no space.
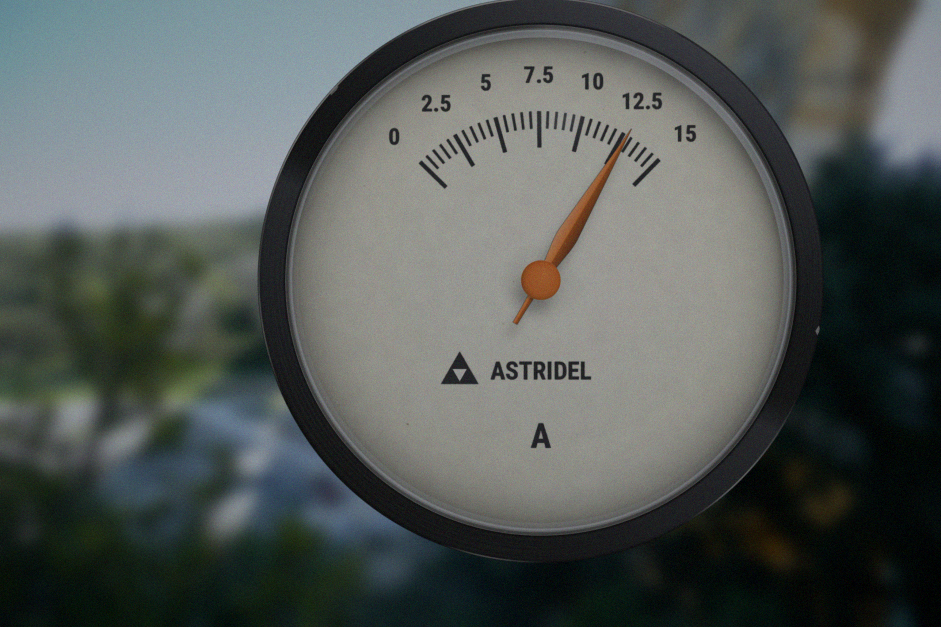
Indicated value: 12.75A
